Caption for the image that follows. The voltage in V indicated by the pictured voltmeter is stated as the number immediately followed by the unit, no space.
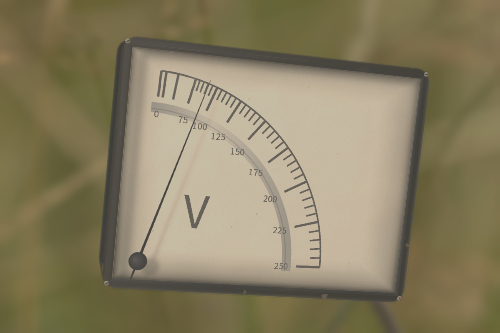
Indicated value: 90V
